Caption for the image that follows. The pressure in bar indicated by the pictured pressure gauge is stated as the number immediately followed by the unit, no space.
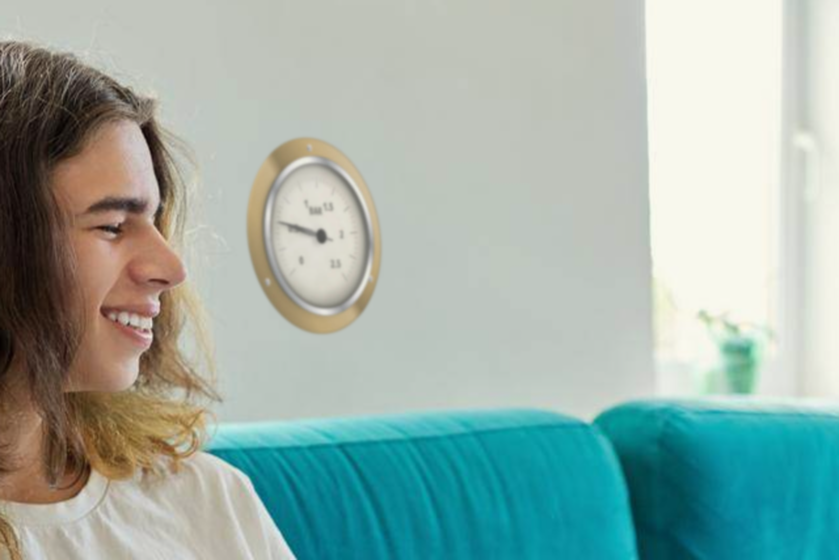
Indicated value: 0.5bar
